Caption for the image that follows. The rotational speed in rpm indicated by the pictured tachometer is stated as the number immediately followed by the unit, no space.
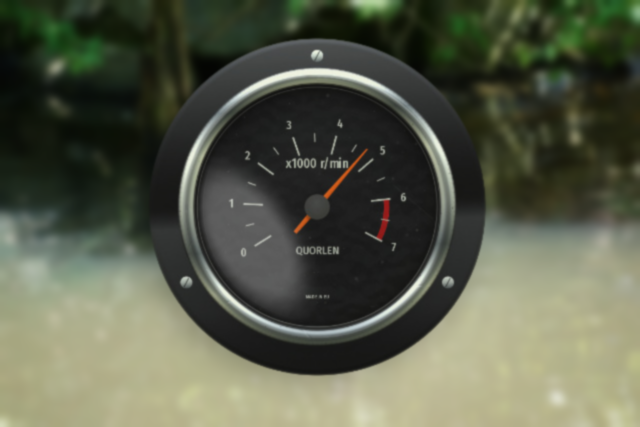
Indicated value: 4750rpm
